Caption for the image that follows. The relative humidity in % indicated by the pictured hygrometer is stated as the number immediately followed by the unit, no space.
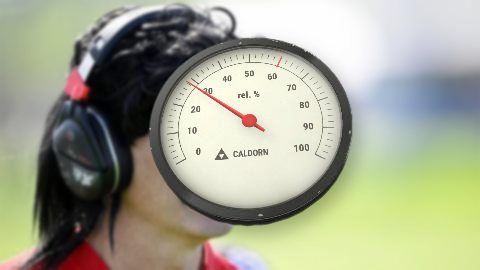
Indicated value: 28%
